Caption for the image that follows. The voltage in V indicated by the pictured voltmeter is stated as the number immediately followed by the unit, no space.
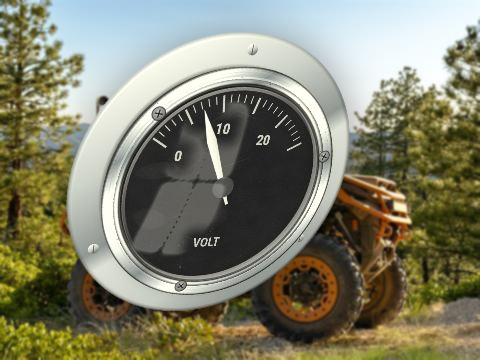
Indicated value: 7V
